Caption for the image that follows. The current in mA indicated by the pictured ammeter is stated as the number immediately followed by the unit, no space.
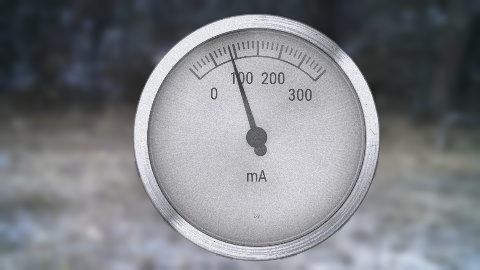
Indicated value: 90mA
